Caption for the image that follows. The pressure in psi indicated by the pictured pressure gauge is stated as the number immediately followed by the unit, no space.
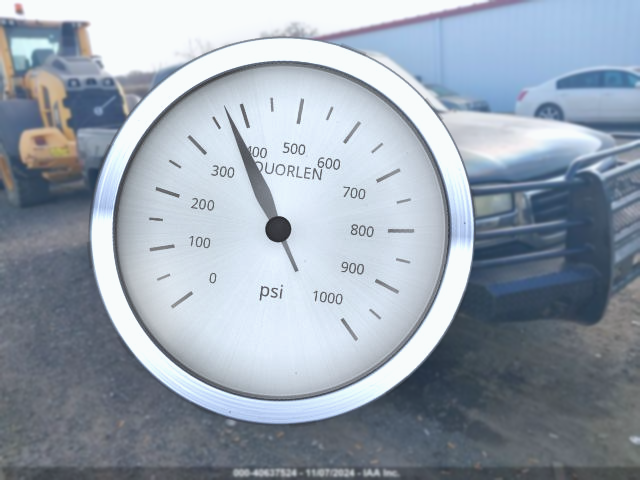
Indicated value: 375psi
